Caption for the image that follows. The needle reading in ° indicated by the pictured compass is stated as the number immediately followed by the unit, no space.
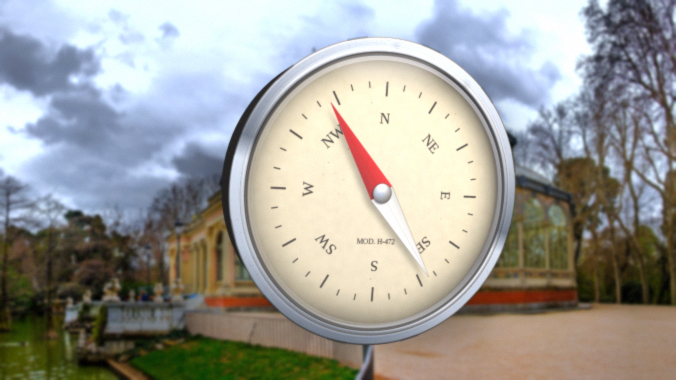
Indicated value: 325°
